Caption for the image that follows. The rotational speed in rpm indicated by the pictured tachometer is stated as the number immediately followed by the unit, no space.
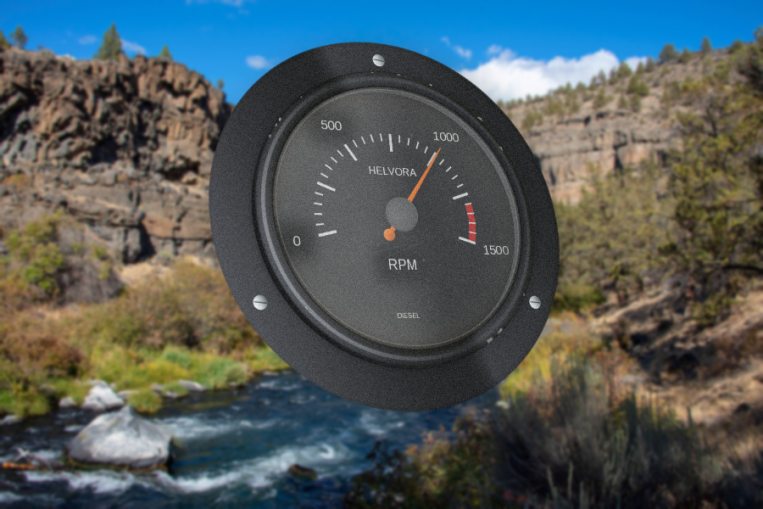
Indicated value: 1000rpm
